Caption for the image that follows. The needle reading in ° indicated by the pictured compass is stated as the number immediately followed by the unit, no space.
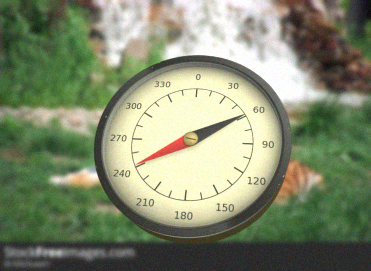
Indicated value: 240°
